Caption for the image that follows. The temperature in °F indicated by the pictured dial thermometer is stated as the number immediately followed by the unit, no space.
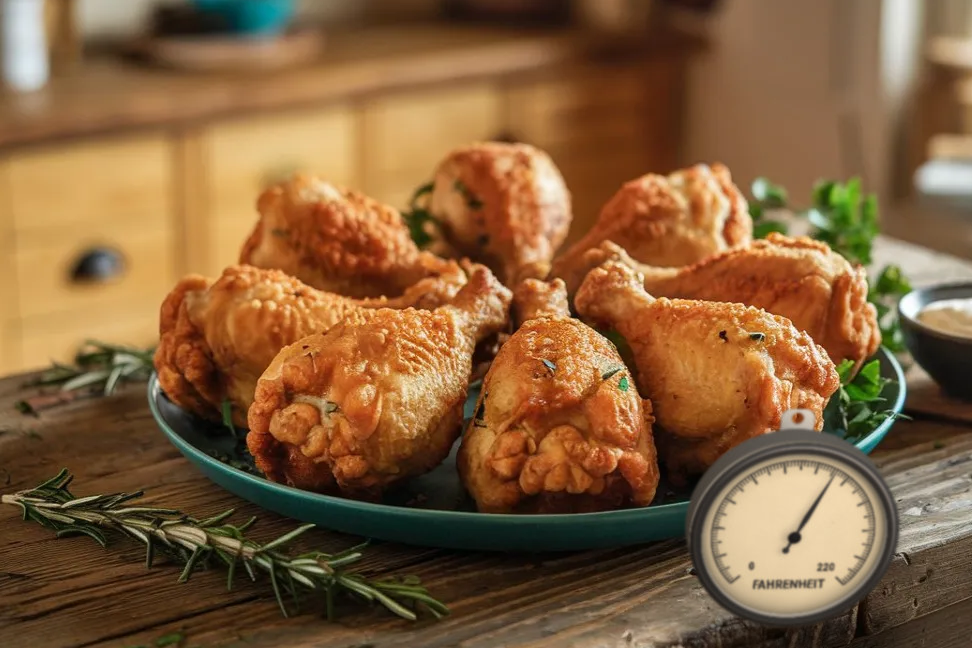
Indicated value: 130°F
